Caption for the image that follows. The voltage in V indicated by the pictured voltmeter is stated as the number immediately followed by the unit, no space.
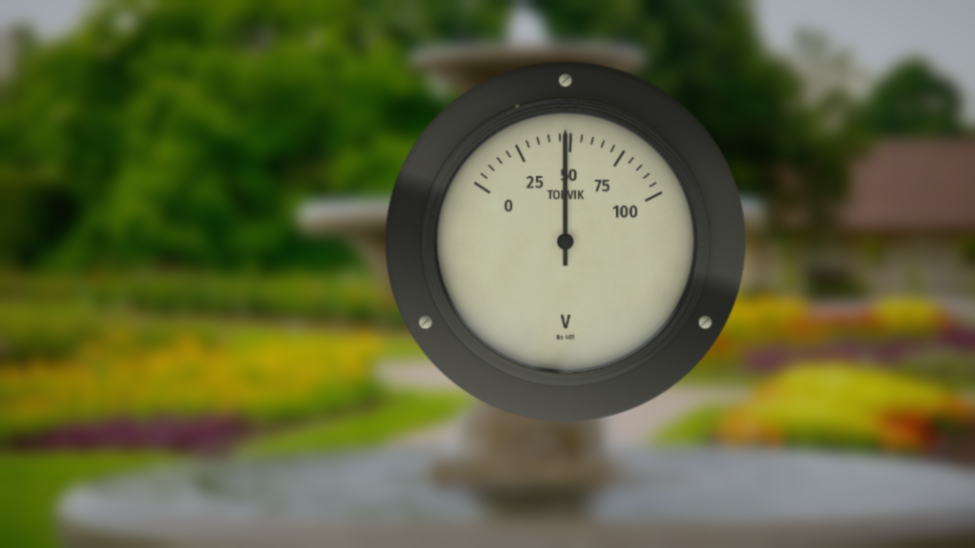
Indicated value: 47.5V
